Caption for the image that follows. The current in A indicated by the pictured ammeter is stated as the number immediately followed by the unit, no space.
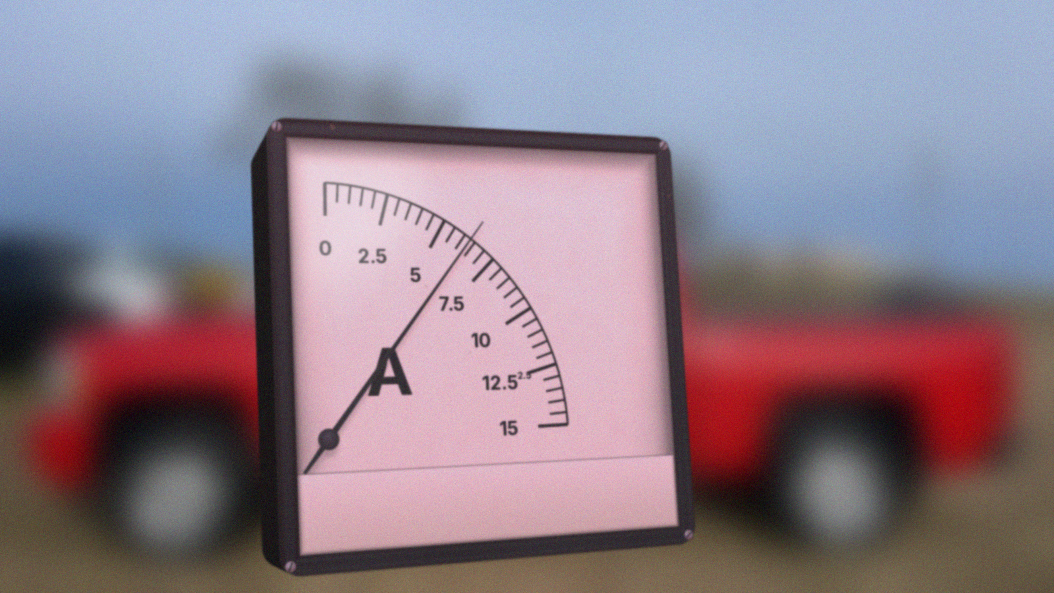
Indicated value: 6.25A
